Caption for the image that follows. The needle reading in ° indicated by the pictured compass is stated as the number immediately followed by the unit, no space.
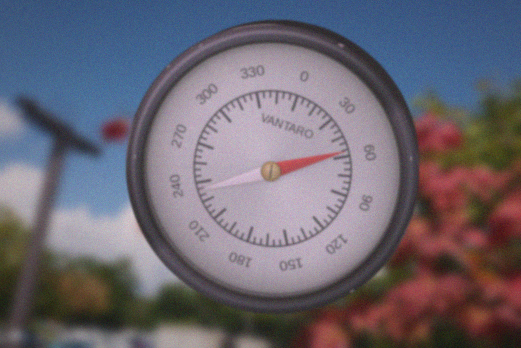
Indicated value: 55°
